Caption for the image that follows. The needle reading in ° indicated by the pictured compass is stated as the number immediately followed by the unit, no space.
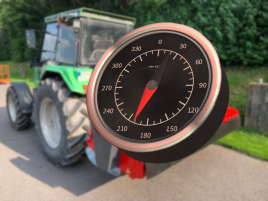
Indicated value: 200°
